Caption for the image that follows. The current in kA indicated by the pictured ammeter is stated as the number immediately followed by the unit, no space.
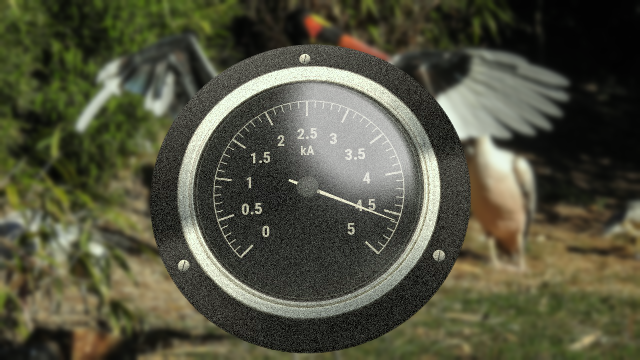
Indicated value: 4.6kA
